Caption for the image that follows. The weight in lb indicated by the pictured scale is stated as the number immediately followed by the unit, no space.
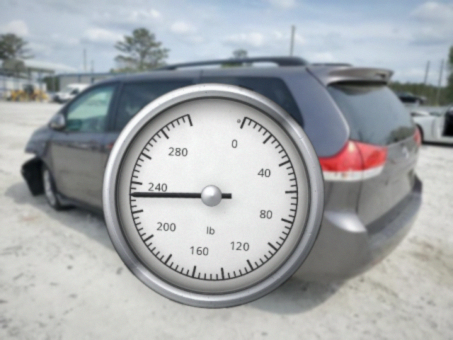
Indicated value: 232lb
